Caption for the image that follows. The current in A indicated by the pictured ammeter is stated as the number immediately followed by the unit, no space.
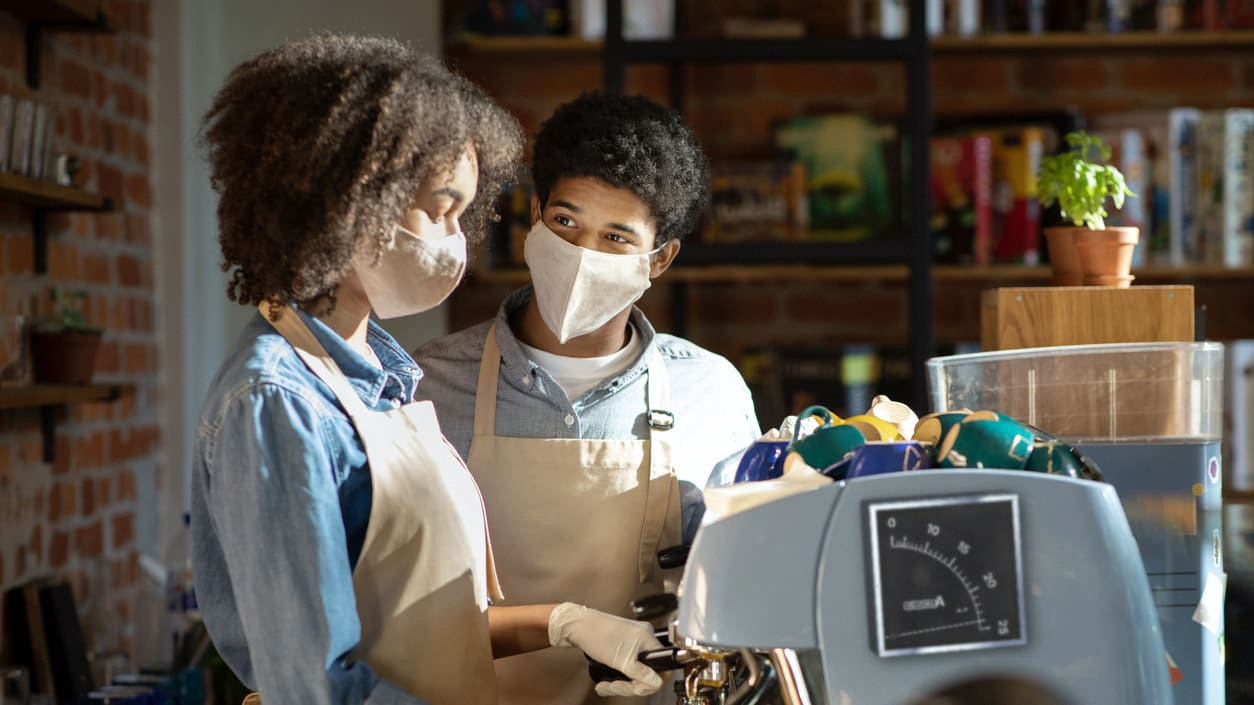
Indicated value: 24A
